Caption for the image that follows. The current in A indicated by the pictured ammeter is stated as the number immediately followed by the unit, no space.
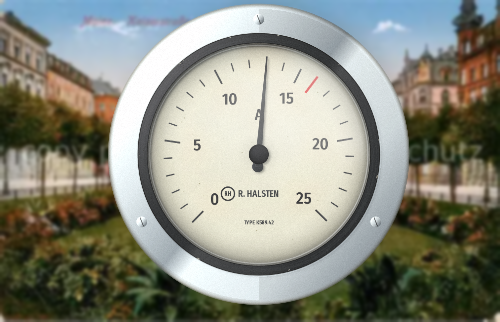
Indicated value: 13A
